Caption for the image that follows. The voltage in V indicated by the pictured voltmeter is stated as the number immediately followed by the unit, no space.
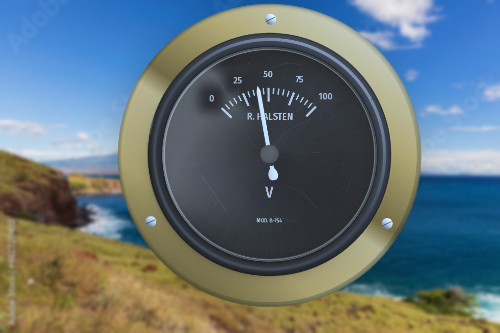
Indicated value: 40V
